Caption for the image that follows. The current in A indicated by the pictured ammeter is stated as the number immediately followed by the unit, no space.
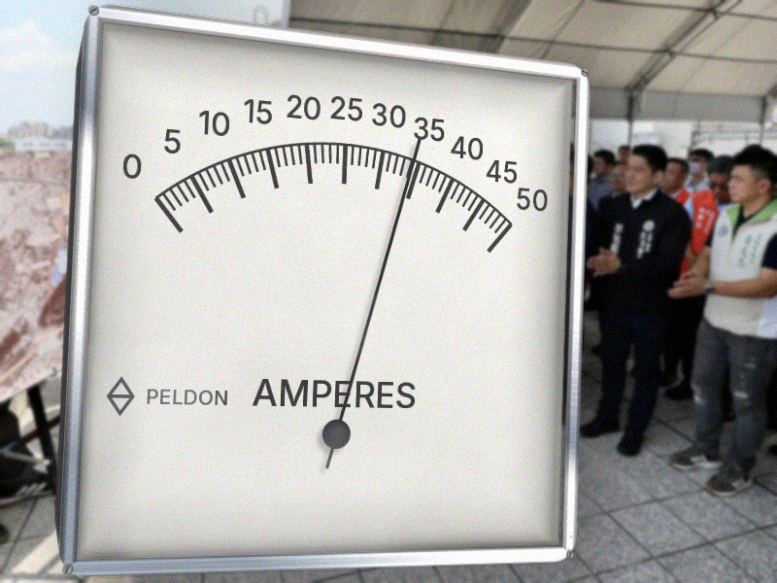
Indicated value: 34A
